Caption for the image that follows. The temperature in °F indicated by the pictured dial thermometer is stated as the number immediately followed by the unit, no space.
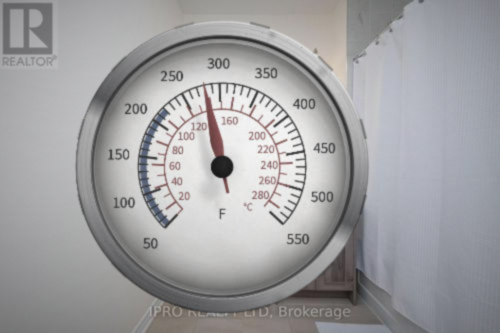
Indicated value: 280°F
